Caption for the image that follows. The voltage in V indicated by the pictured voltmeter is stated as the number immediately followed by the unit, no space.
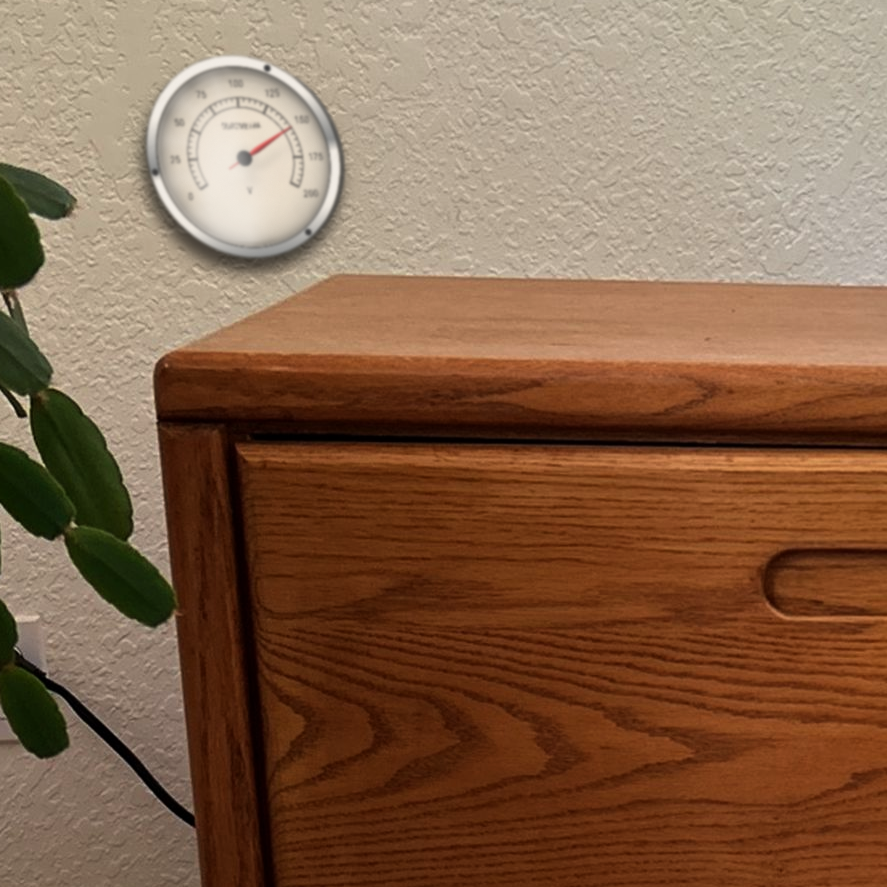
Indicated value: 150V
